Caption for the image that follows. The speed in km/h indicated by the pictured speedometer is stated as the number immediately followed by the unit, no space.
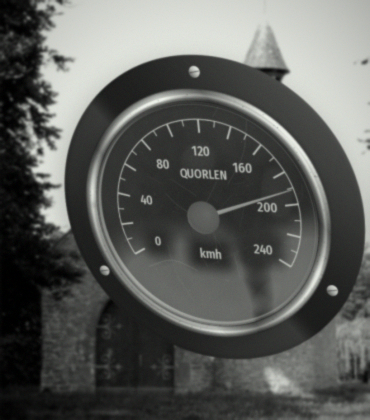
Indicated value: 190km/h
